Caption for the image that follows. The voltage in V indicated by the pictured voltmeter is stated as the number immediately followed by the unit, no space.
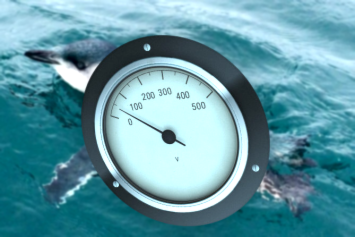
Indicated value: 50V
